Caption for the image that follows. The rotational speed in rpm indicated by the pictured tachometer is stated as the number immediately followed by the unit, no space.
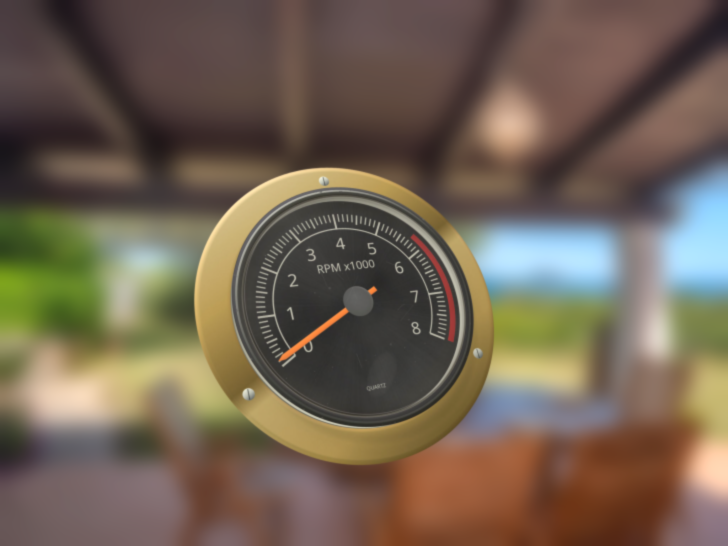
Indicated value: 100rpm
